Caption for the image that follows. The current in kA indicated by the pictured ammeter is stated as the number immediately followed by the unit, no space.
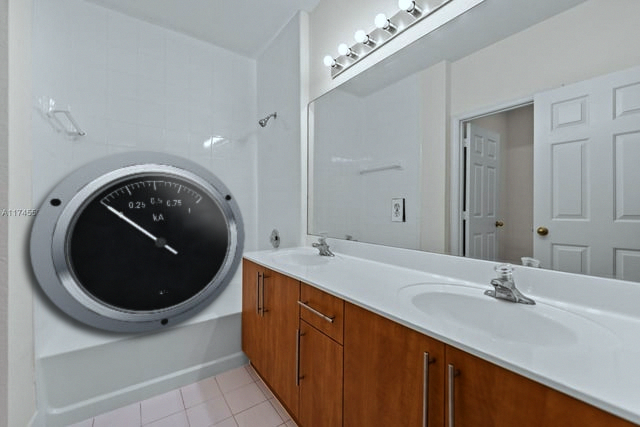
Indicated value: 0kA
